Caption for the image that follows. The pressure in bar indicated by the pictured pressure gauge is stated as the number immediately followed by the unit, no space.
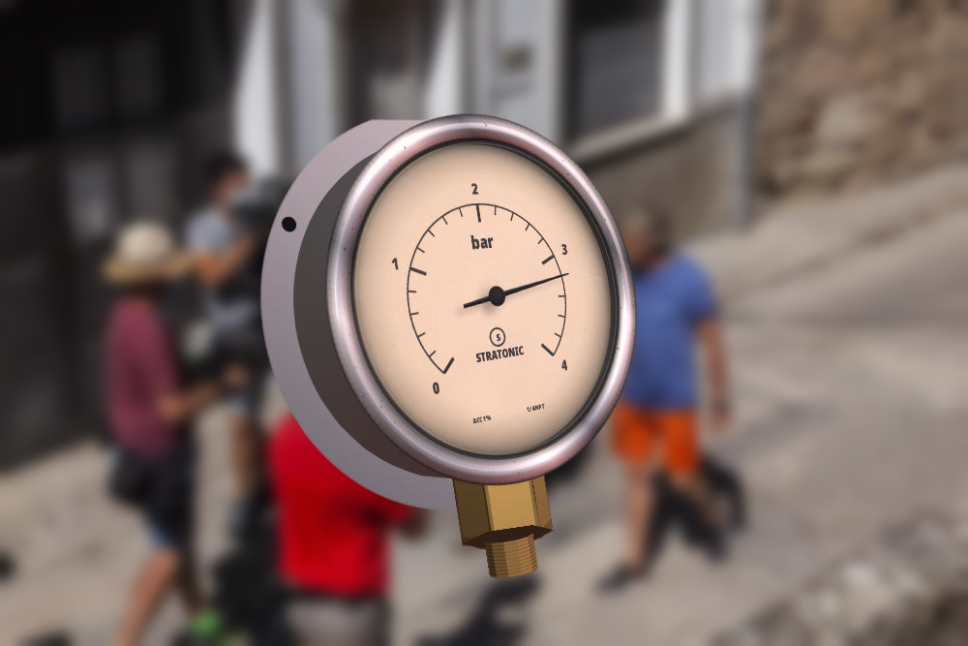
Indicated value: 3.2bar
